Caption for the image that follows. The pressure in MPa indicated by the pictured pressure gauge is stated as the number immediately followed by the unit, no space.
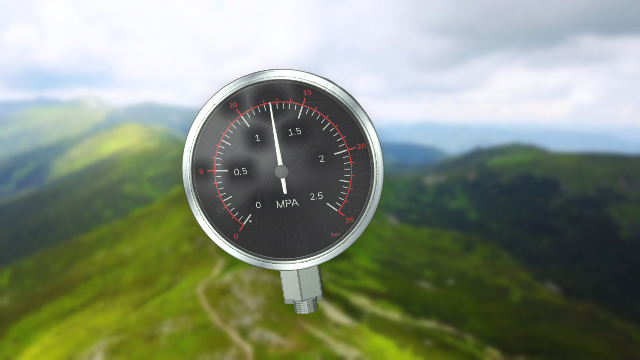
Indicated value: 1.25MPa
